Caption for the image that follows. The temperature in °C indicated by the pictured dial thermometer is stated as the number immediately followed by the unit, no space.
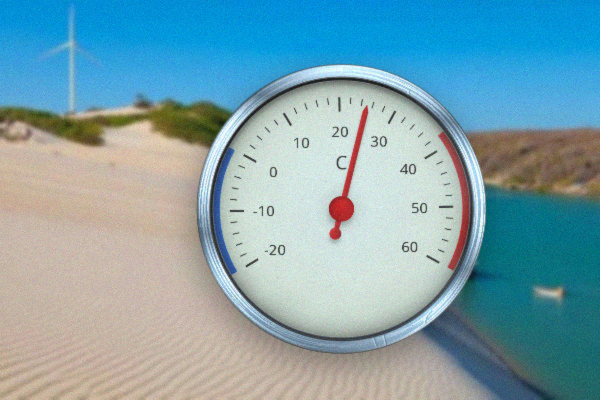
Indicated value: 25°C
